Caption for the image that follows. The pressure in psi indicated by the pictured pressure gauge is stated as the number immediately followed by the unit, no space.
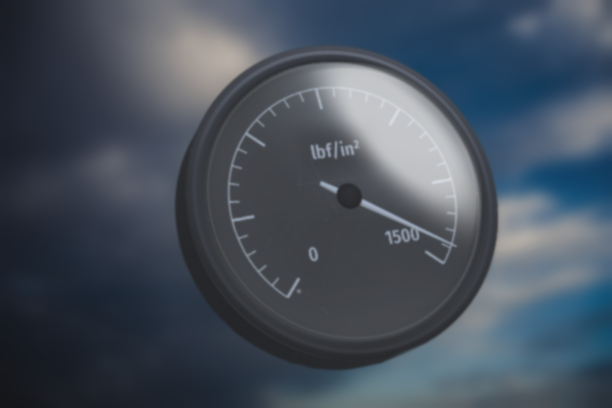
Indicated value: 1450psi
